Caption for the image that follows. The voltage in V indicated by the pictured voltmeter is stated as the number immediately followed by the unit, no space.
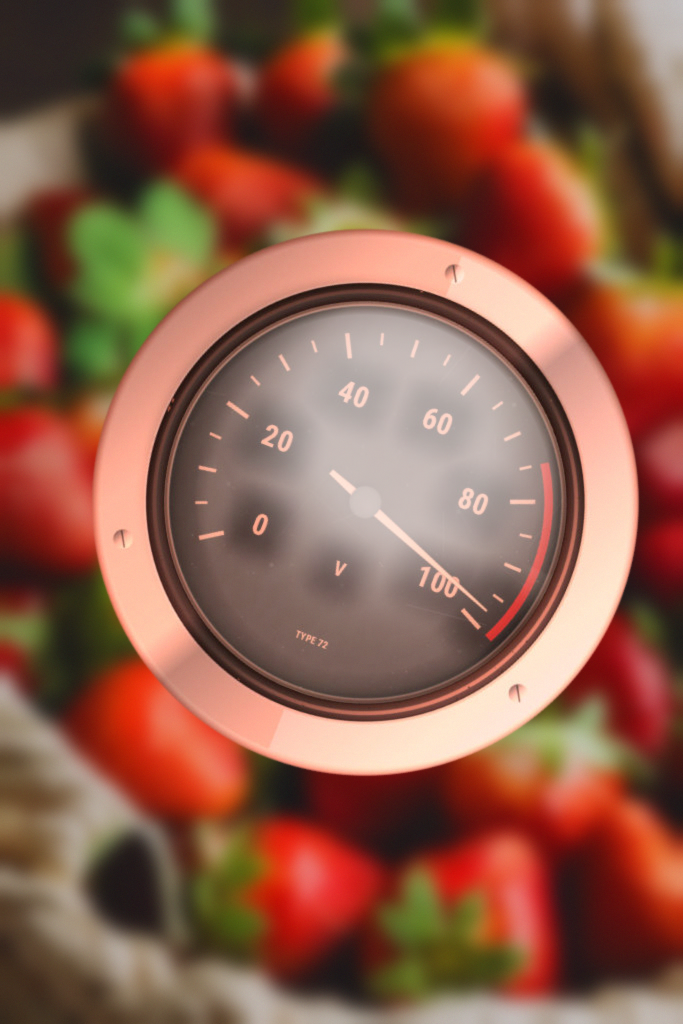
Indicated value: 97.5V
